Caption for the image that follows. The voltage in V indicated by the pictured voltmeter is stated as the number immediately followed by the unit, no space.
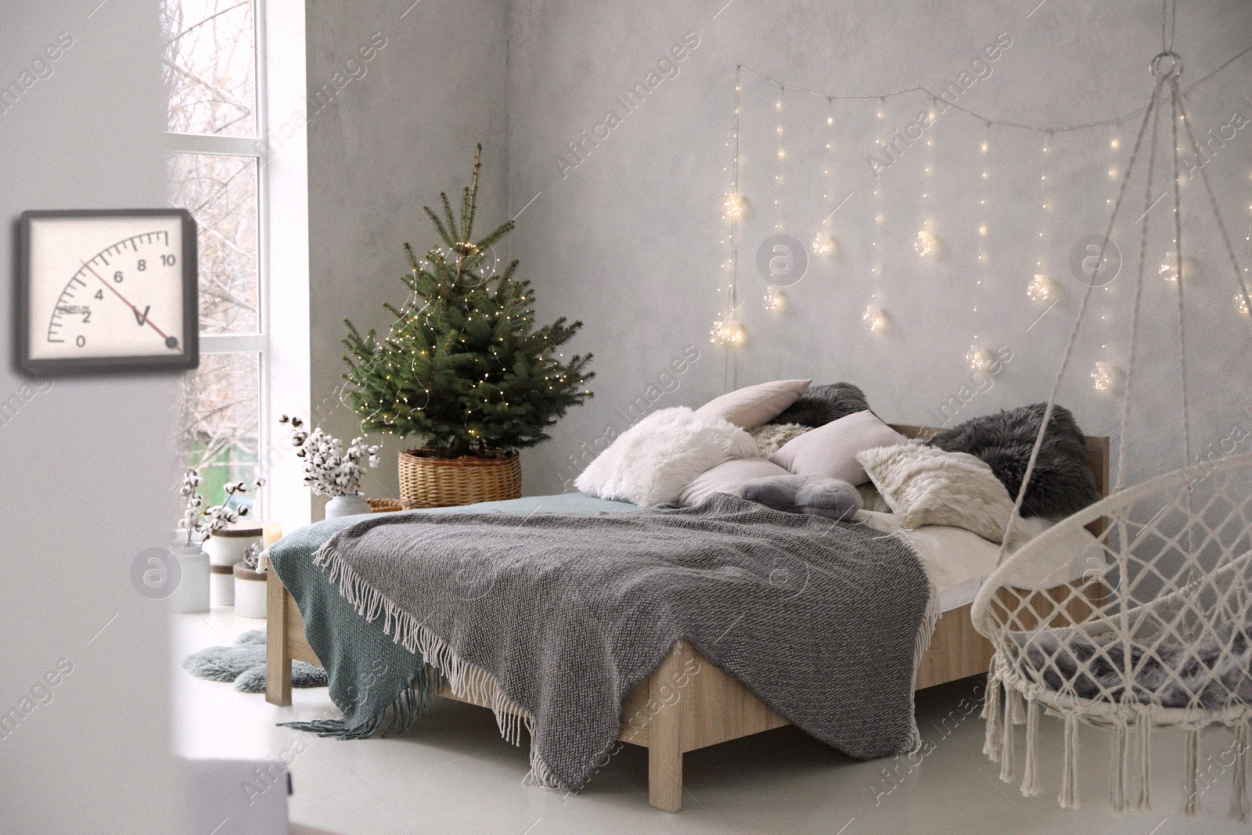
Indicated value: 5V
